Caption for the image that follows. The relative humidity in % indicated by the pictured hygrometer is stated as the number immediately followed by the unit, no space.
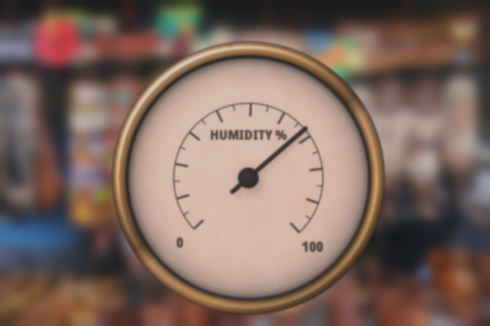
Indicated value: 67.5%
